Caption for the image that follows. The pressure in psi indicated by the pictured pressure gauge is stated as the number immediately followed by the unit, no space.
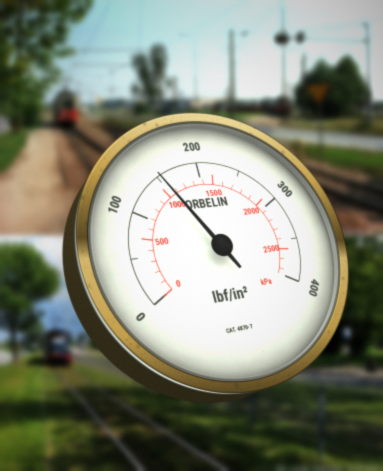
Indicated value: 150psi
